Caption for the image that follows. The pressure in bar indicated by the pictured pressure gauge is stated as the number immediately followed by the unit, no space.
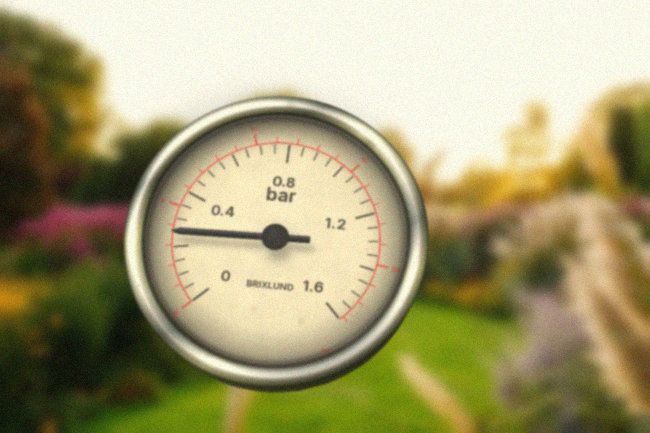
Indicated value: 0.25bar
